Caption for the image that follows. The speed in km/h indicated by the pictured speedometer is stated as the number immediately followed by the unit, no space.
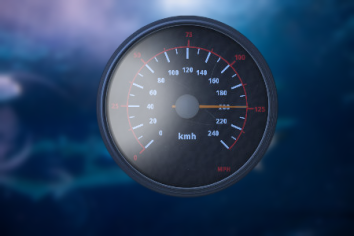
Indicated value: 200km/h
